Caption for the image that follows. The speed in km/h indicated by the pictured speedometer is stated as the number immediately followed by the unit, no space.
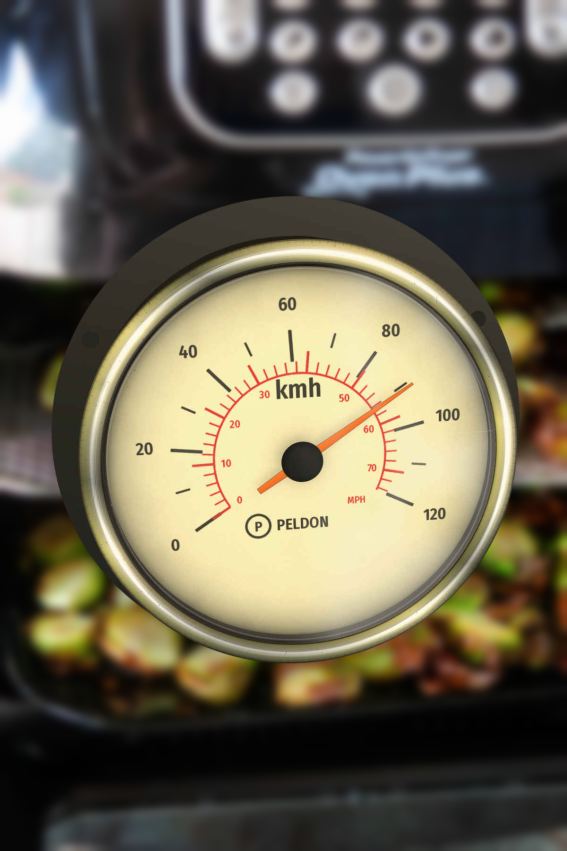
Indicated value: 90km/h
